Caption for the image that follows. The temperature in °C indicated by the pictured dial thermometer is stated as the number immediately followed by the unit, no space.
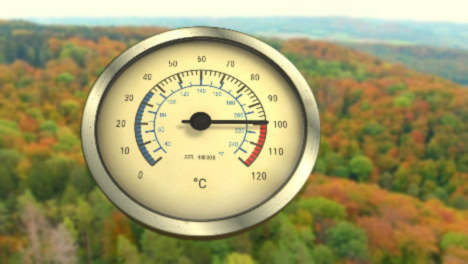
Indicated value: 100°C
